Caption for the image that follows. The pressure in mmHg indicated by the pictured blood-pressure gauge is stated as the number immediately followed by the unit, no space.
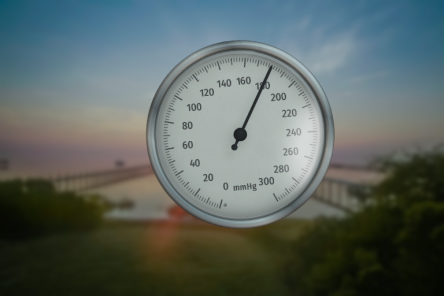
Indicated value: 180mmHg
